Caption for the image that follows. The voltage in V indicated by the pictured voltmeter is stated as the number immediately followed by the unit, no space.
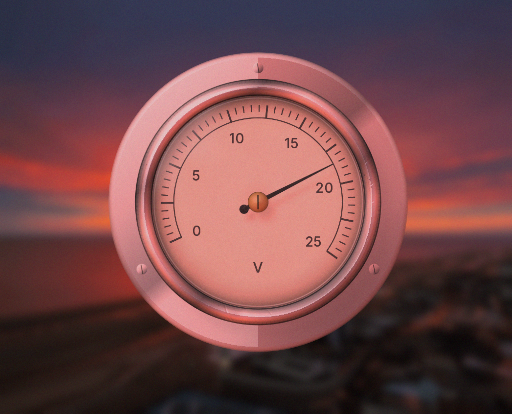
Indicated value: 18.5V
